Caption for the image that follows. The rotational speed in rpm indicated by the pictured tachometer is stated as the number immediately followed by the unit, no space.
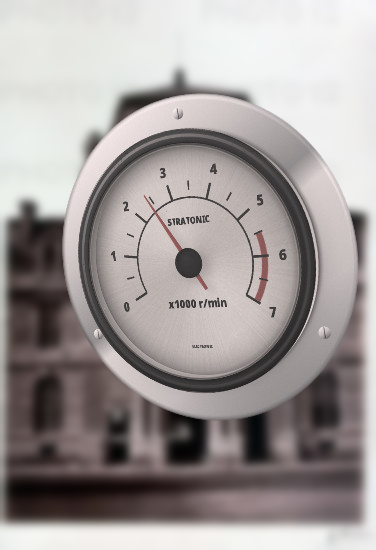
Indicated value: 2500rpm
